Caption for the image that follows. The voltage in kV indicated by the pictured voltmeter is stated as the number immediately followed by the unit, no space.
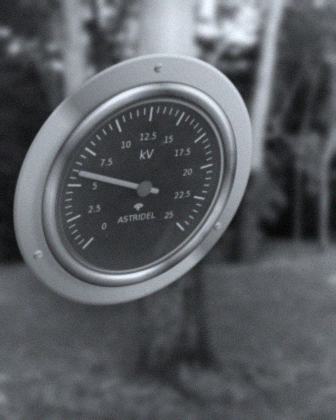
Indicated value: 6kV
